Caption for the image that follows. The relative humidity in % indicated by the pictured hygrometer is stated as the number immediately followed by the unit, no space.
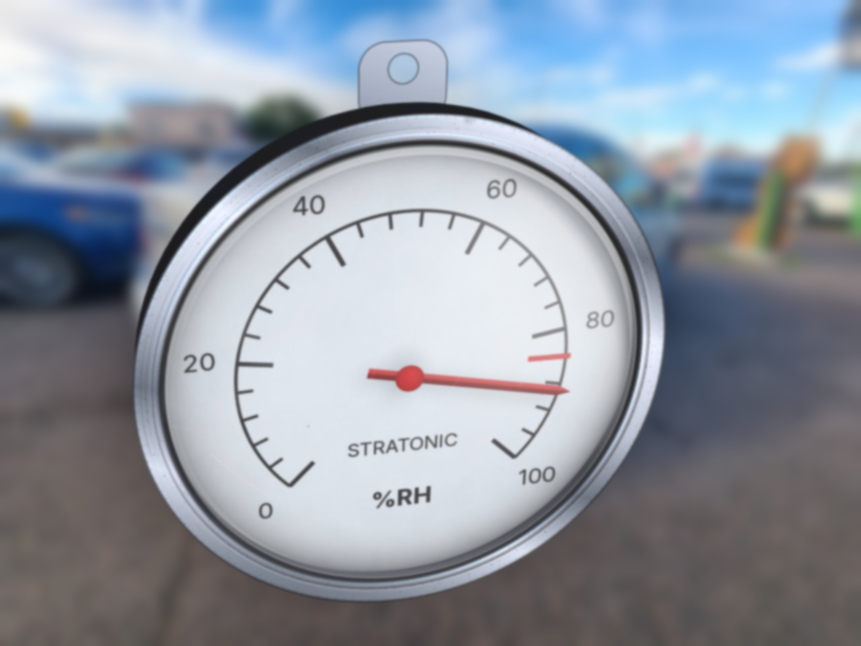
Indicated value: 88%
